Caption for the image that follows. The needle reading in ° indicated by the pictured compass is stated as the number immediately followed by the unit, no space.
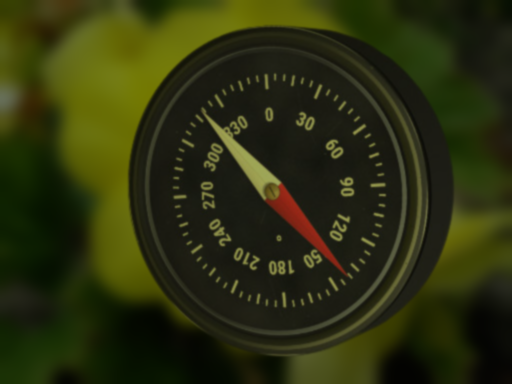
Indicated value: 140°
